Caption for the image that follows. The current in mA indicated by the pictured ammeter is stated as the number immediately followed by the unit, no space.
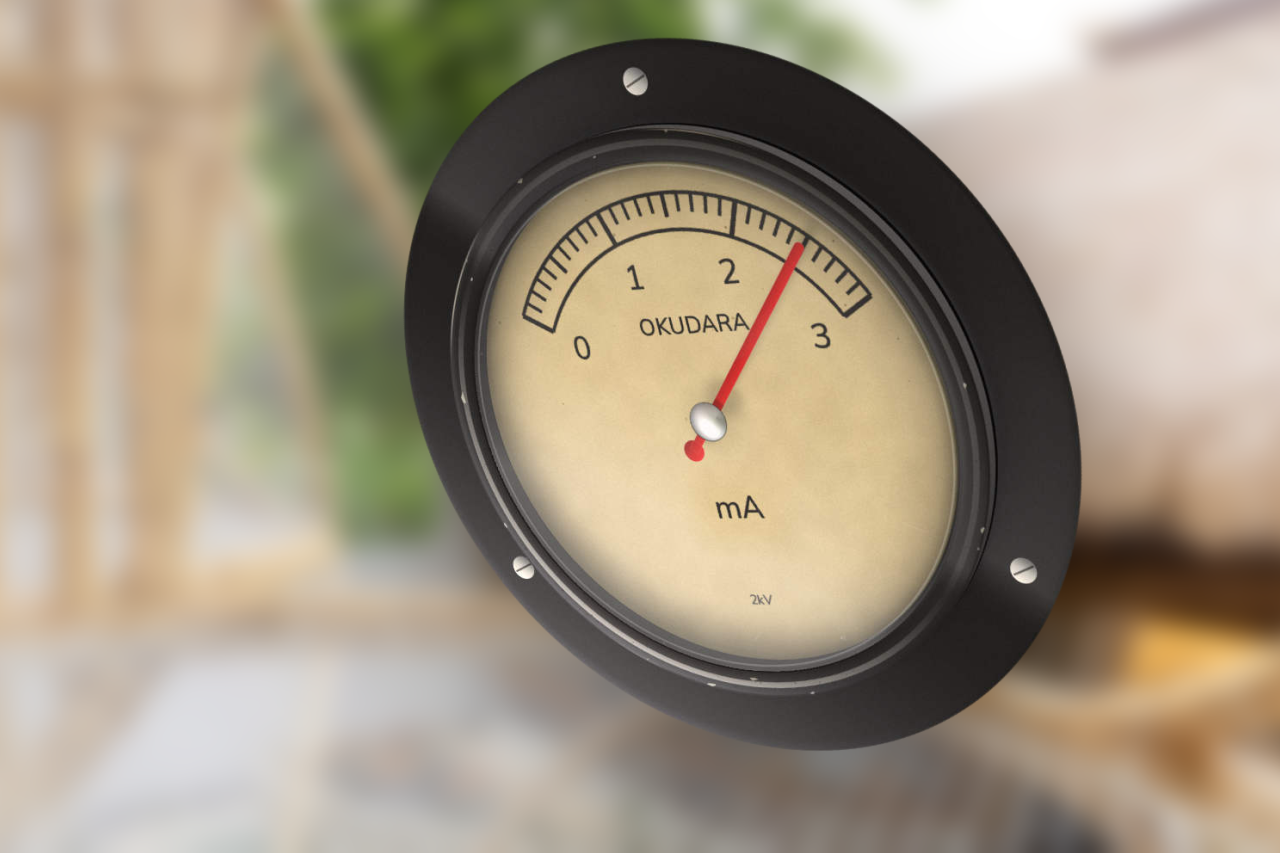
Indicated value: 2.5mA
